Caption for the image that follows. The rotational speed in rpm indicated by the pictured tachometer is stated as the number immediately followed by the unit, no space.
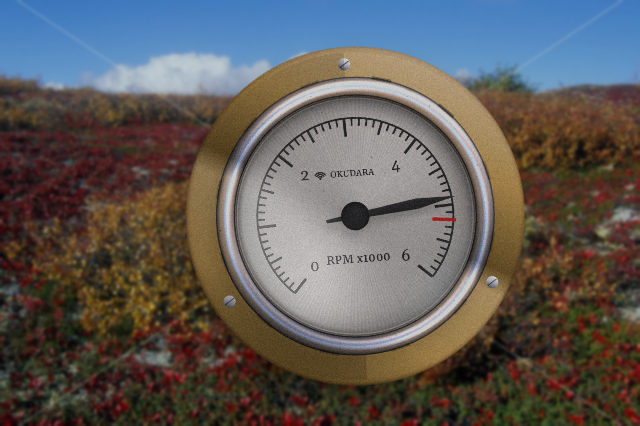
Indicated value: 4900rpm
